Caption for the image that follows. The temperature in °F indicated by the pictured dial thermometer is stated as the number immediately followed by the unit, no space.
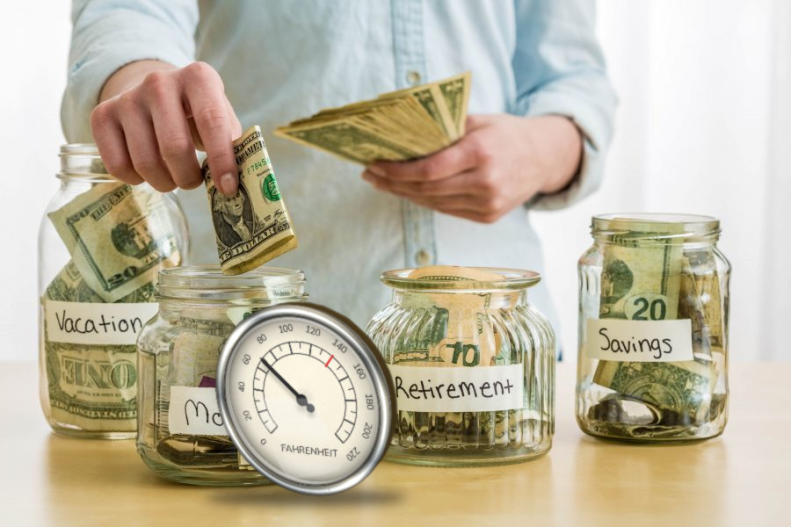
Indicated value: 70°F
